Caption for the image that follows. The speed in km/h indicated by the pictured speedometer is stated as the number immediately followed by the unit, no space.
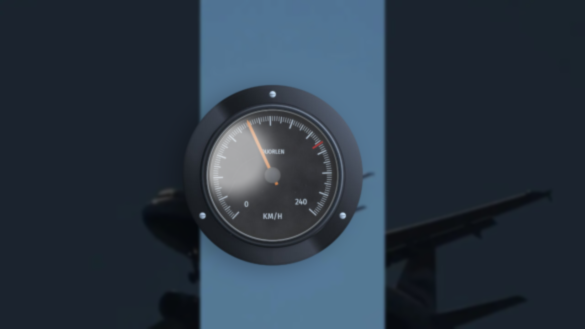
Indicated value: 100km/h
